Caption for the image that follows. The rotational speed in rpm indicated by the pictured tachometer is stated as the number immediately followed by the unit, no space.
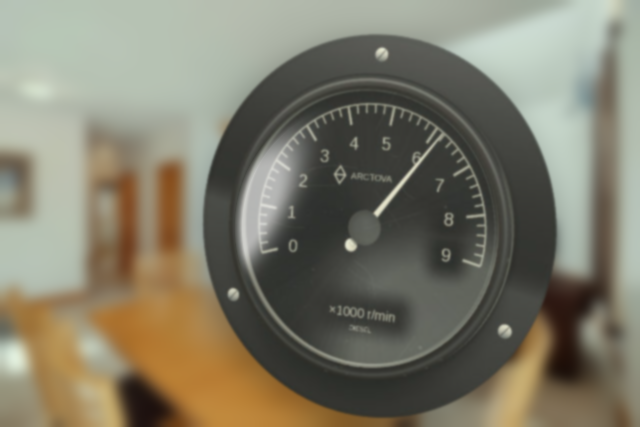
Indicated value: 6200rpm
